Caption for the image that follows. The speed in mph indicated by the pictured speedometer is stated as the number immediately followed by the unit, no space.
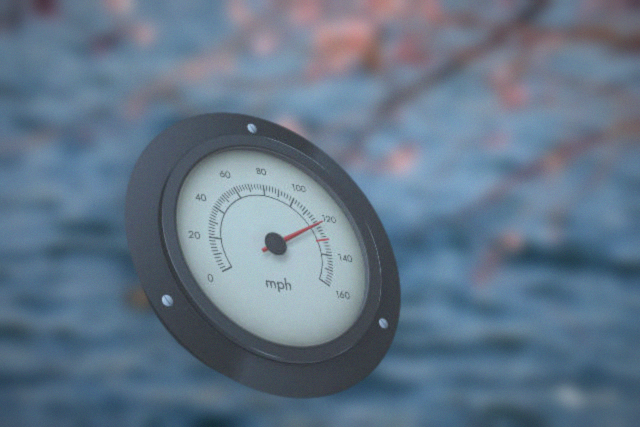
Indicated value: 120mph
